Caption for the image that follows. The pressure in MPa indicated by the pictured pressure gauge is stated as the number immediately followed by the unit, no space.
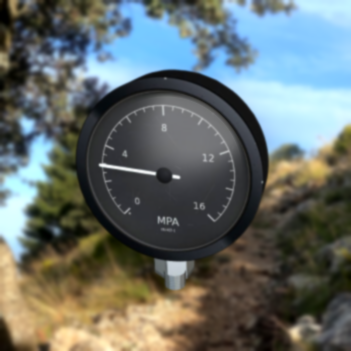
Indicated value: 3MPa
